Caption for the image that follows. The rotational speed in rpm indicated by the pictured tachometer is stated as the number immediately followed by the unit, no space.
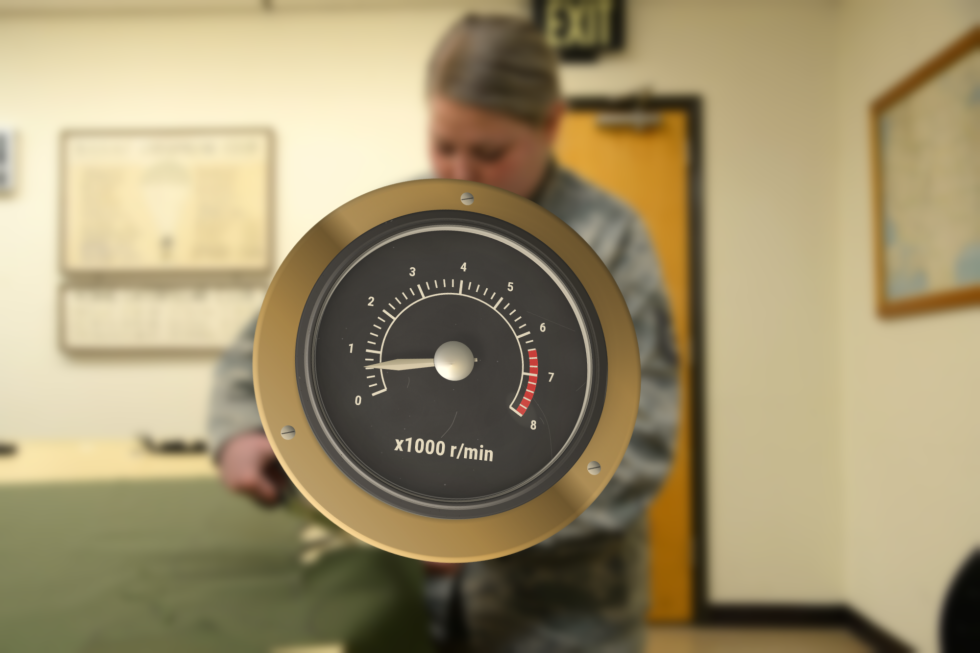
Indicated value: 600rpm
